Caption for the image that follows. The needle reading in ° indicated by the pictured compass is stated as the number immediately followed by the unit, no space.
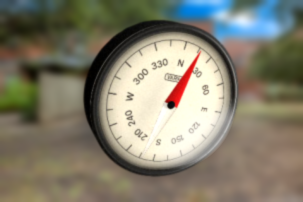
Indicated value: 15°
